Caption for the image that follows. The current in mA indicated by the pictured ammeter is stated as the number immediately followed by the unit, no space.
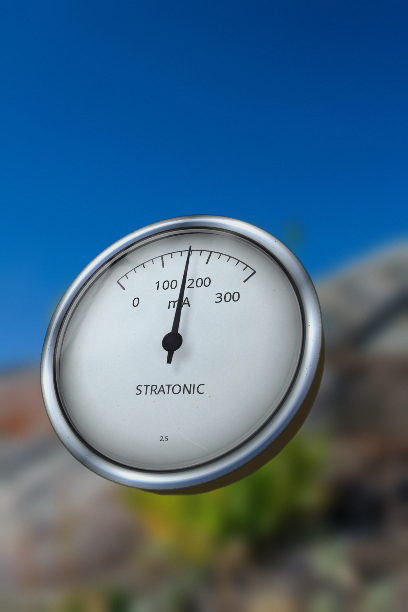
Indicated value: 160mA
